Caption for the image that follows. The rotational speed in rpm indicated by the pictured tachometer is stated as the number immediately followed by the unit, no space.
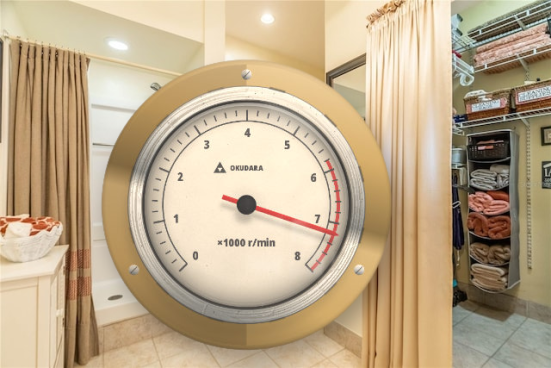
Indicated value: 7200rpm
